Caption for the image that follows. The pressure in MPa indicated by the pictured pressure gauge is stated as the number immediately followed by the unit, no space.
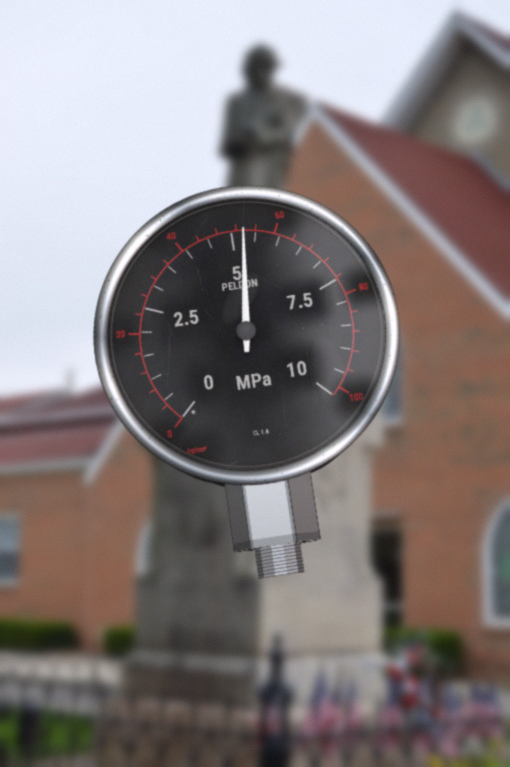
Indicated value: 5.25MPa
